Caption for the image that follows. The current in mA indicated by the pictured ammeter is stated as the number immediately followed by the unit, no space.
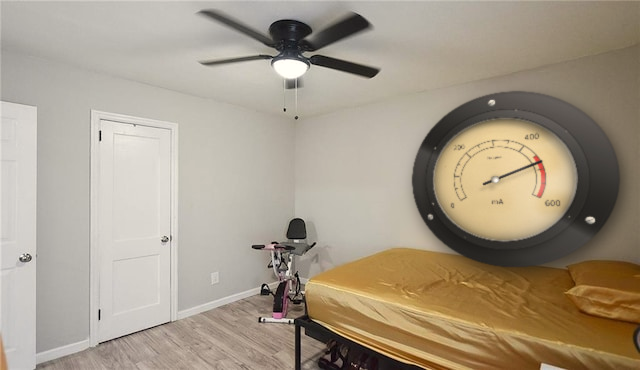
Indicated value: 475mA
